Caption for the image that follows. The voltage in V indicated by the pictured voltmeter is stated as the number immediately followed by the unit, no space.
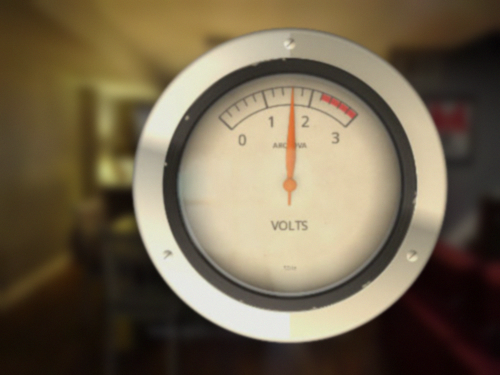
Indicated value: 1.6V
